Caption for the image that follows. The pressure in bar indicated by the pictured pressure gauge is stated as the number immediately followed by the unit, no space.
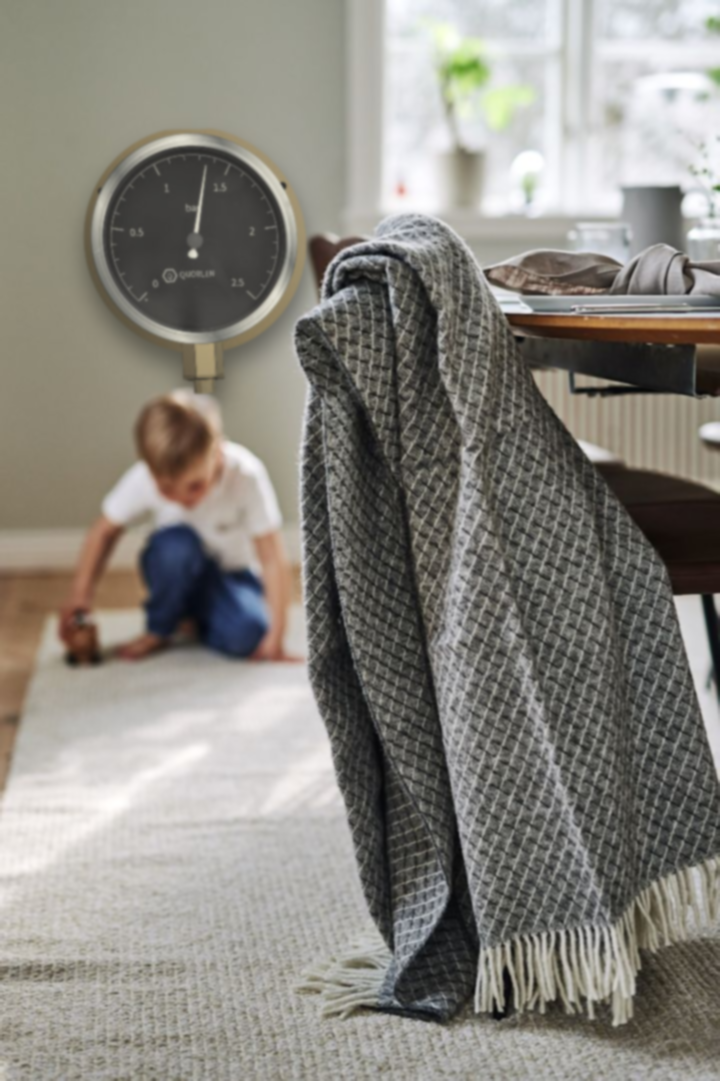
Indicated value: 1.35bar
